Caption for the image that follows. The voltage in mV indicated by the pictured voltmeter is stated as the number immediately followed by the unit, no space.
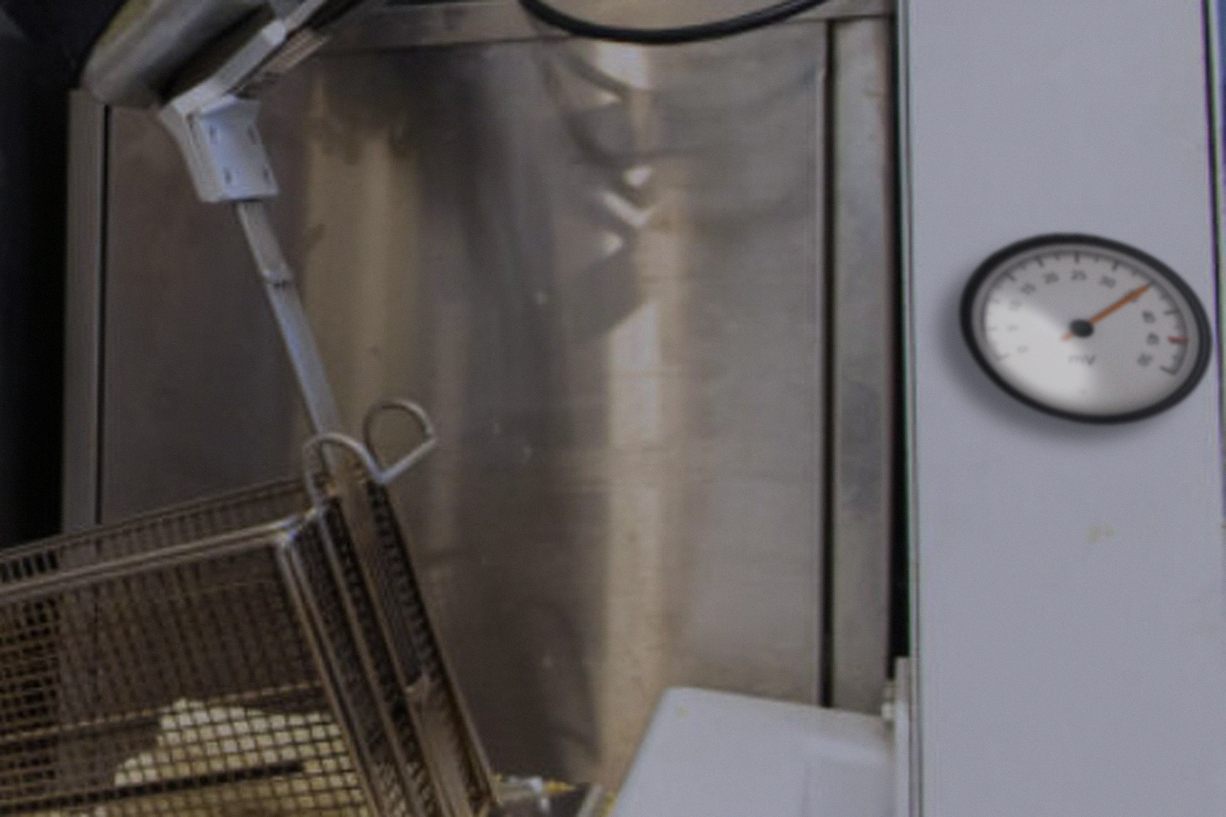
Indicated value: 35mV
